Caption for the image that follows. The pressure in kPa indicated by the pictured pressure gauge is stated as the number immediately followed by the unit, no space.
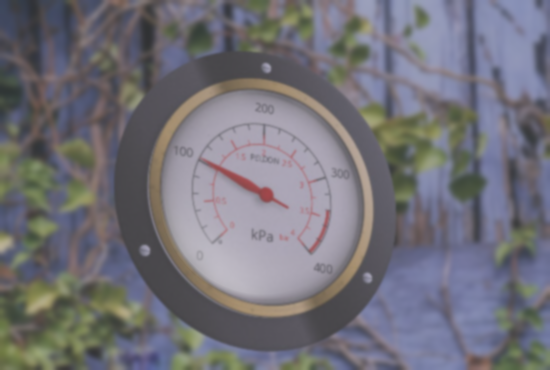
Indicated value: 100kPa
